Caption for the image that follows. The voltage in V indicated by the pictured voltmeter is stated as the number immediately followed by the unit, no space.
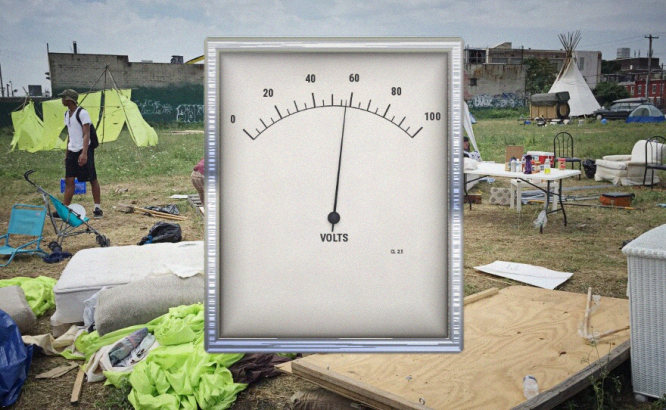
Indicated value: 57.5V
